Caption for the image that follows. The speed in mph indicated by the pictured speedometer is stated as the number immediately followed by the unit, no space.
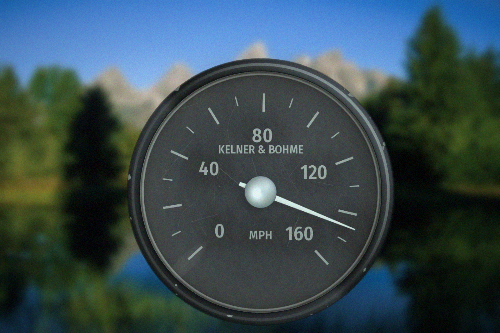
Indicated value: 145mph
